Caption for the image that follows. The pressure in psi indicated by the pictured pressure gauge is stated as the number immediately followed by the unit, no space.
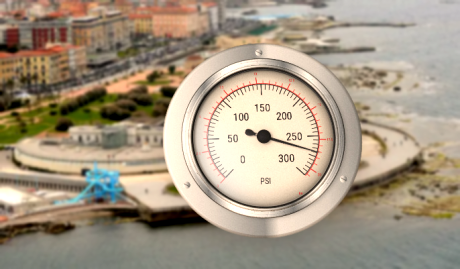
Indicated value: 270psi
